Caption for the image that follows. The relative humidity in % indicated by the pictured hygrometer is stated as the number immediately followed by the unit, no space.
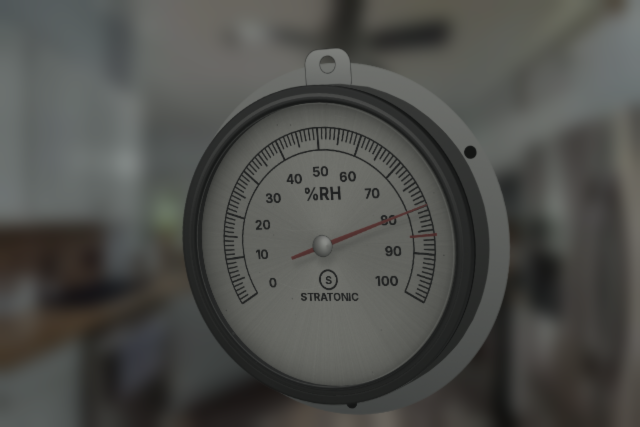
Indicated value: 80%
